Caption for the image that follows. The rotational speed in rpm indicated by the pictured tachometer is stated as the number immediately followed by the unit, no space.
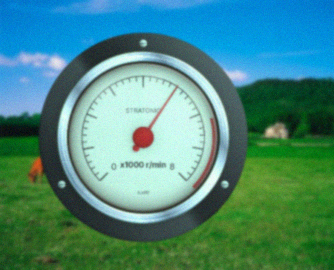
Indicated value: 5000rpm
